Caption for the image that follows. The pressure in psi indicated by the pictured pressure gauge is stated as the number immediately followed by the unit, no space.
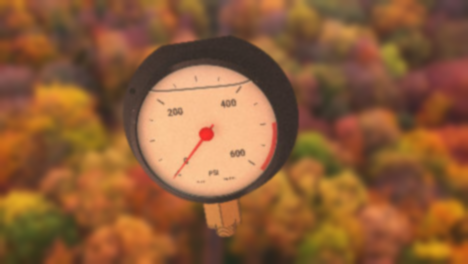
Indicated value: 0psi
